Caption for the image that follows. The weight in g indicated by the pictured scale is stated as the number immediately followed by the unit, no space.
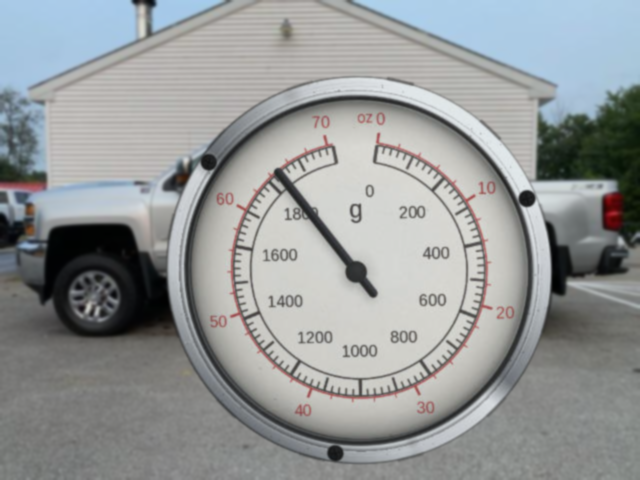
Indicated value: 1840g
